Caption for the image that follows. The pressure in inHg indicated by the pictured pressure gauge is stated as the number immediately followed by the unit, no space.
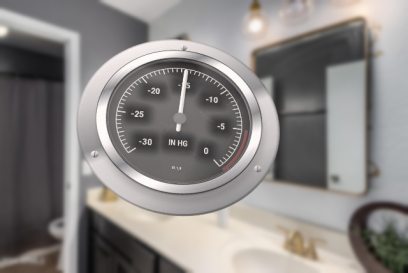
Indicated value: -15inHg
